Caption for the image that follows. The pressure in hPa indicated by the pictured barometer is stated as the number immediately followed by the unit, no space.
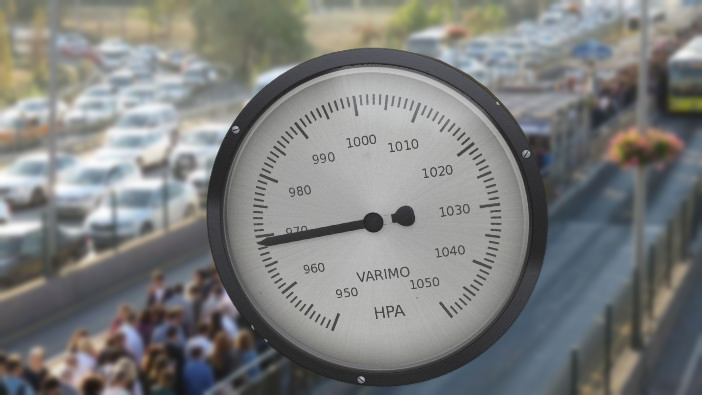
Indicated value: 969hPa
